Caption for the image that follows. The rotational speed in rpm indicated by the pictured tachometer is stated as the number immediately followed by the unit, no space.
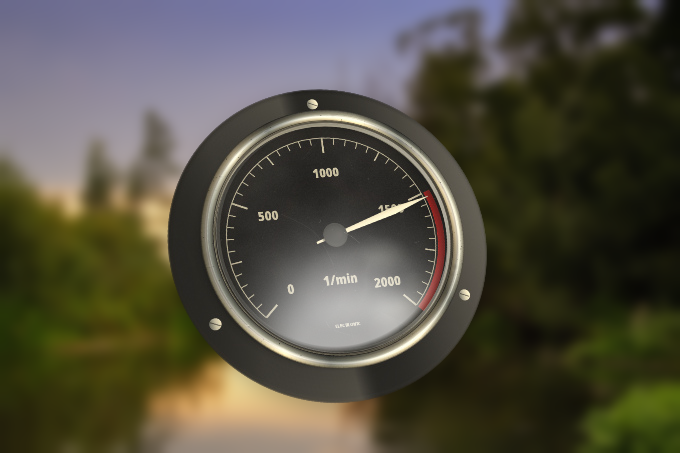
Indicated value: 1525rpm
